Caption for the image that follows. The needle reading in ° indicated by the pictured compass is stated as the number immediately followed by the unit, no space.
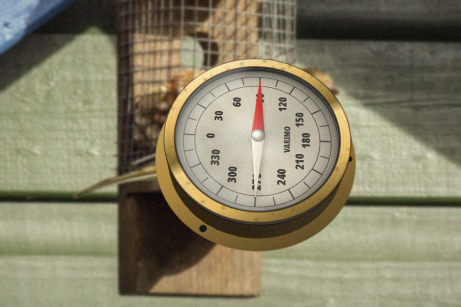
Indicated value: 90°
